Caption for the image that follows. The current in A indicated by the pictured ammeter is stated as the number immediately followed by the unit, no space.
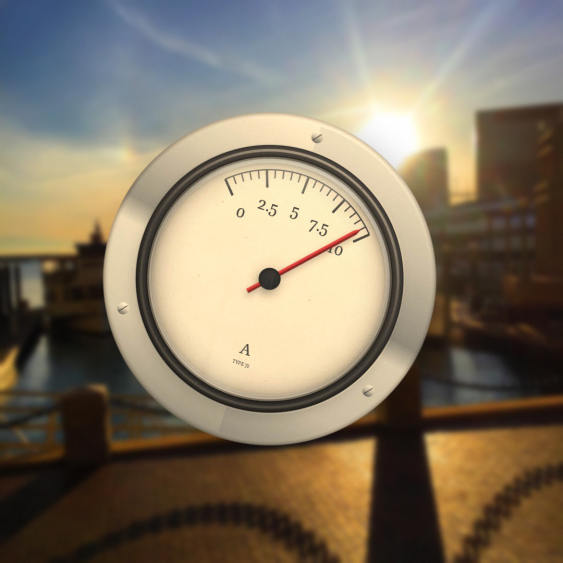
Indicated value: 9.5A
